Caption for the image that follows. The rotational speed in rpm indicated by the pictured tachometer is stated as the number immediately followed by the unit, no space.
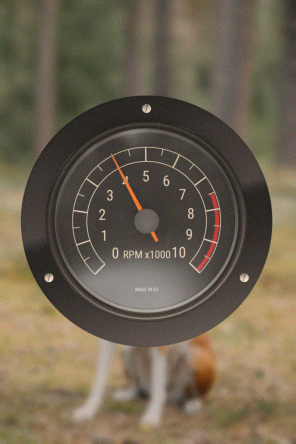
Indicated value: 4000rpm
